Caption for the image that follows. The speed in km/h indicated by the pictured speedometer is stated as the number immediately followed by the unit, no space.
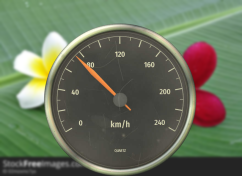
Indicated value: 75km/h
